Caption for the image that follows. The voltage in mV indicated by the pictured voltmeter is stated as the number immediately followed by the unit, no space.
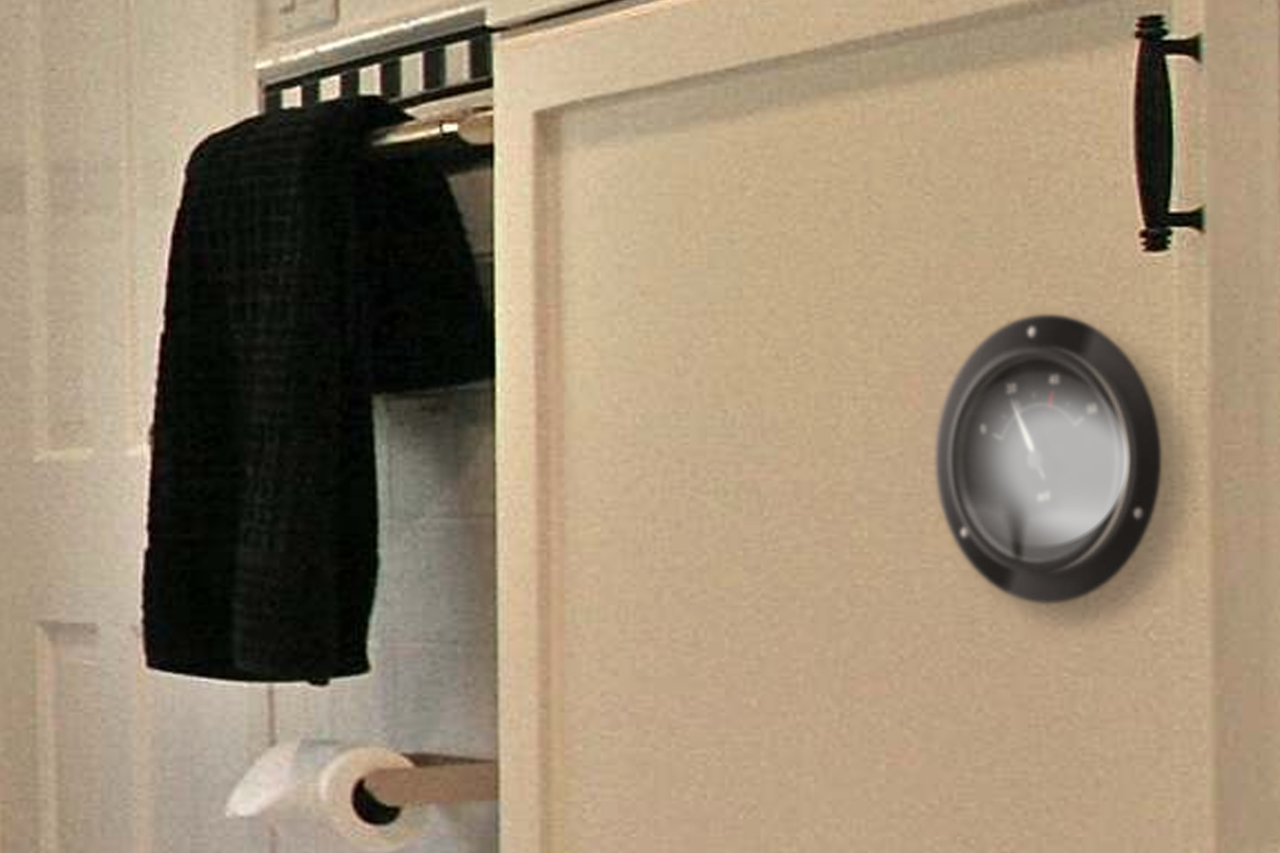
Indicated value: 20mV
